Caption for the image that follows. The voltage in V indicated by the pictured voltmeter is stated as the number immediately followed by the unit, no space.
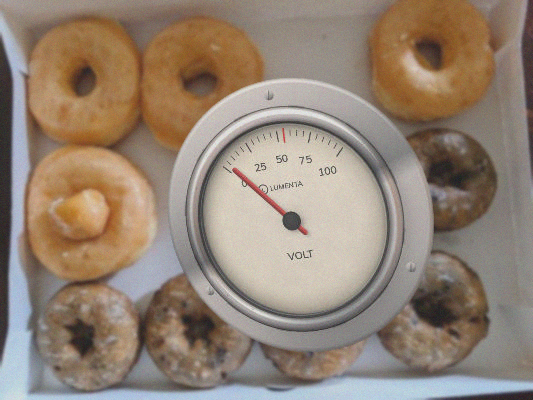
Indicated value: 5V
